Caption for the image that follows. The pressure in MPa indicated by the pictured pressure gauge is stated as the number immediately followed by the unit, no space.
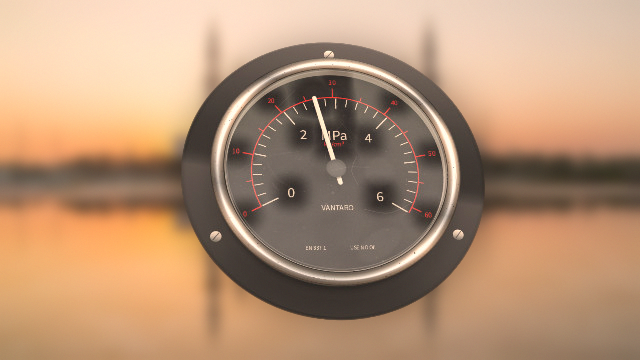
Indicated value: 2.6MPa
